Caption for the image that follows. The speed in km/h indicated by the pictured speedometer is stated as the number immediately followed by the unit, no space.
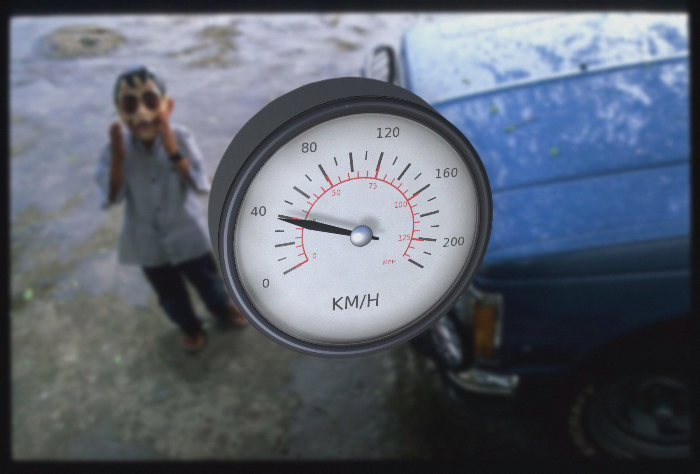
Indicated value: 40km/h
